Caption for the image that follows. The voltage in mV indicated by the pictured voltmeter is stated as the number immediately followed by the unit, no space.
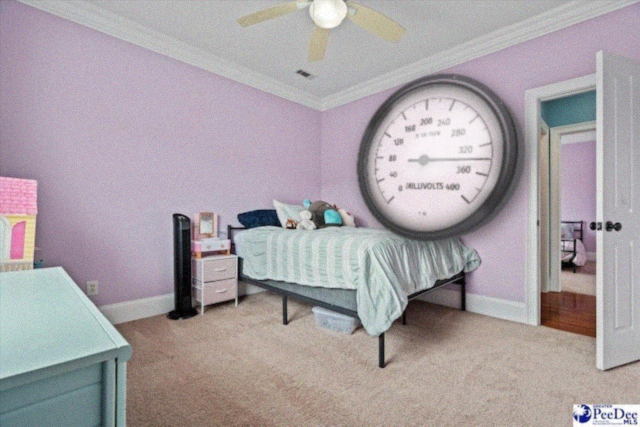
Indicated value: 340mV
